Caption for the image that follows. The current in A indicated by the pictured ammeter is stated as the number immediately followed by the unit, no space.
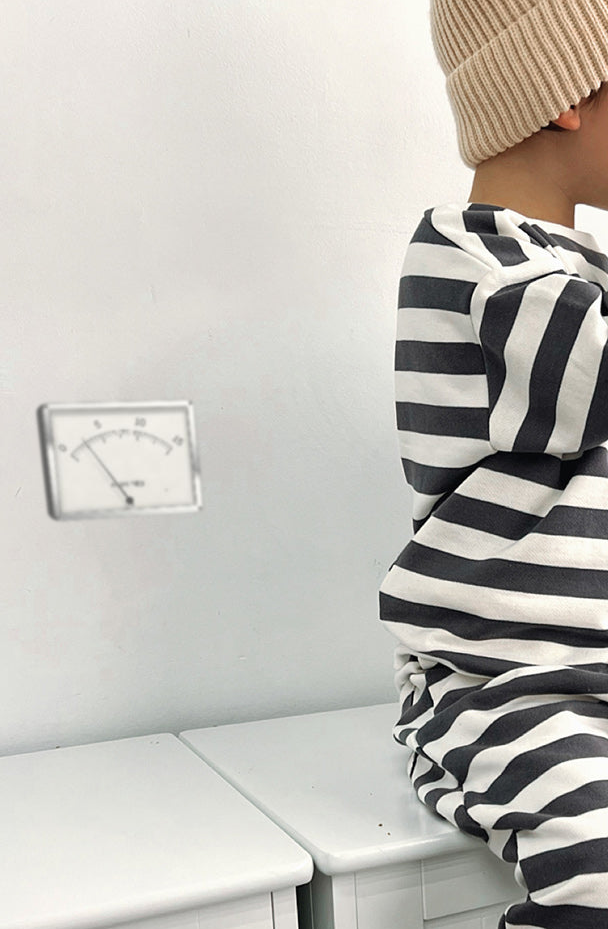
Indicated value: 2.5A
